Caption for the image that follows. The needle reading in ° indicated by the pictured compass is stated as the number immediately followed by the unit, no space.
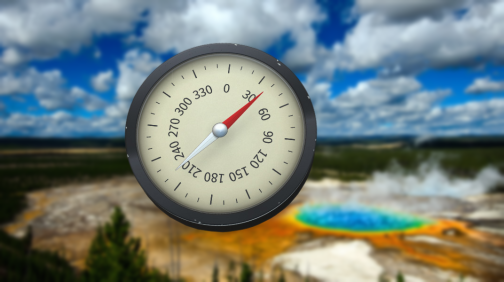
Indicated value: 40°
